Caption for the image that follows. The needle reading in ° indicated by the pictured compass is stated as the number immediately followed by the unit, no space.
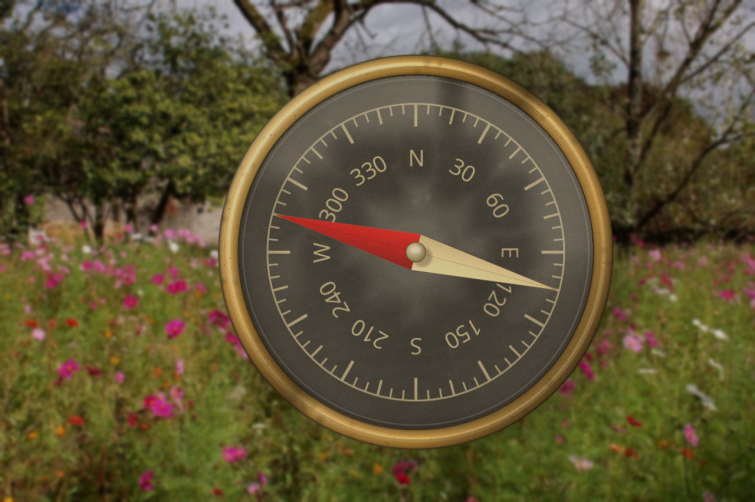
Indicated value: 285°
